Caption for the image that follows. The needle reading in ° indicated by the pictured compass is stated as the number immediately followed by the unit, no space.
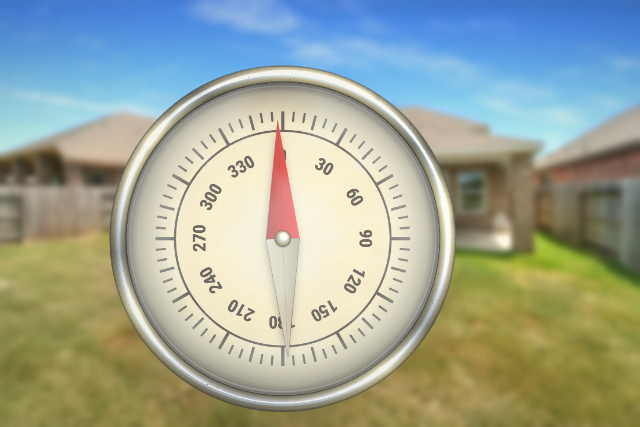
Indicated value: 357.5°
